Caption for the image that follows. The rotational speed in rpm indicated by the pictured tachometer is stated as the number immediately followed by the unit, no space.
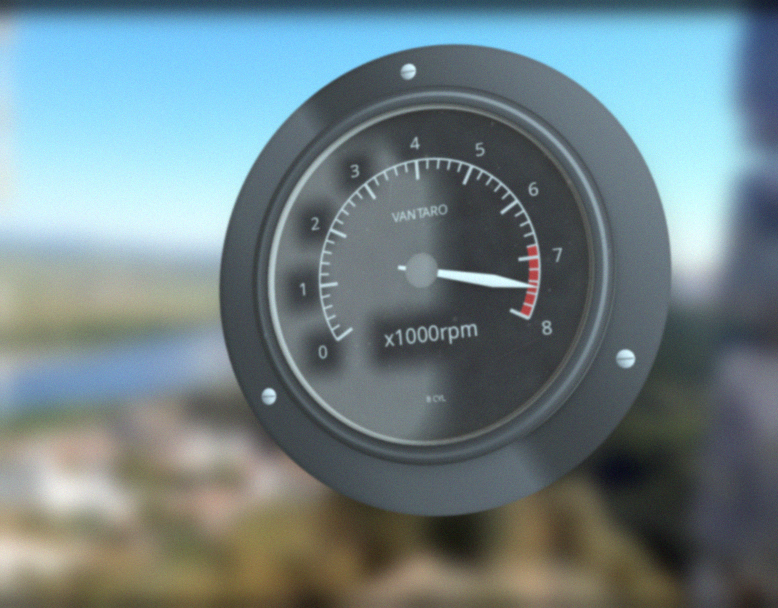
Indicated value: 7500rpm
